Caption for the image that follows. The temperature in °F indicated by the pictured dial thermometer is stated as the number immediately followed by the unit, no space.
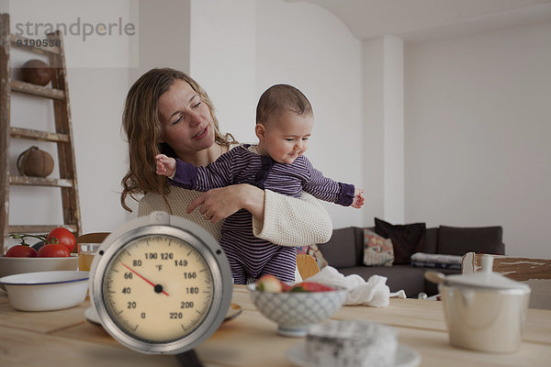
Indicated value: 70°F
